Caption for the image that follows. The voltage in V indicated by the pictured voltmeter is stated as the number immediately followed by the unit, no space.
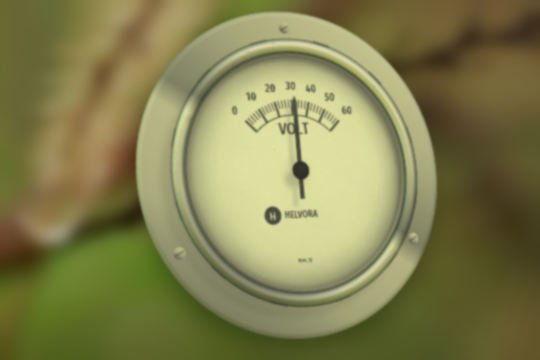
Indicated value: 30V
